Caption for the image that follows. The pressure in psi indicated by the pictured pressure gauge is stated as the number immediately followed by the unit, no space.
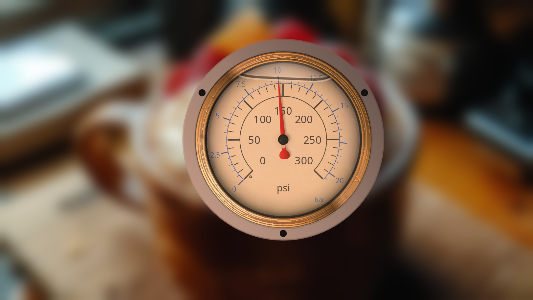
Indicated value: 145psi
